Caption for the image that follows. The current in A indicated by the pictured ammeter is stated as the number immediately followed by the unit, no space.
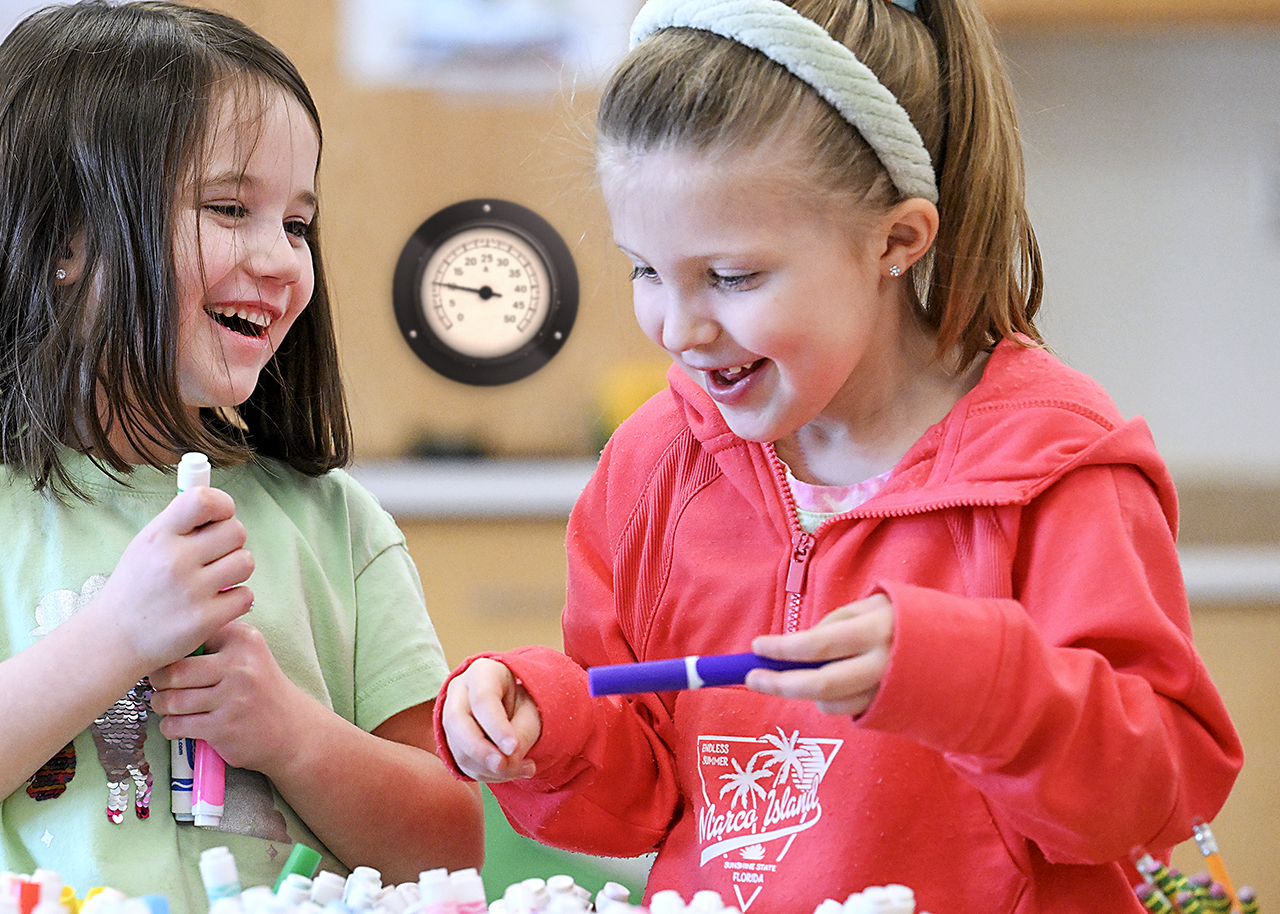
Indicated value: 10A
